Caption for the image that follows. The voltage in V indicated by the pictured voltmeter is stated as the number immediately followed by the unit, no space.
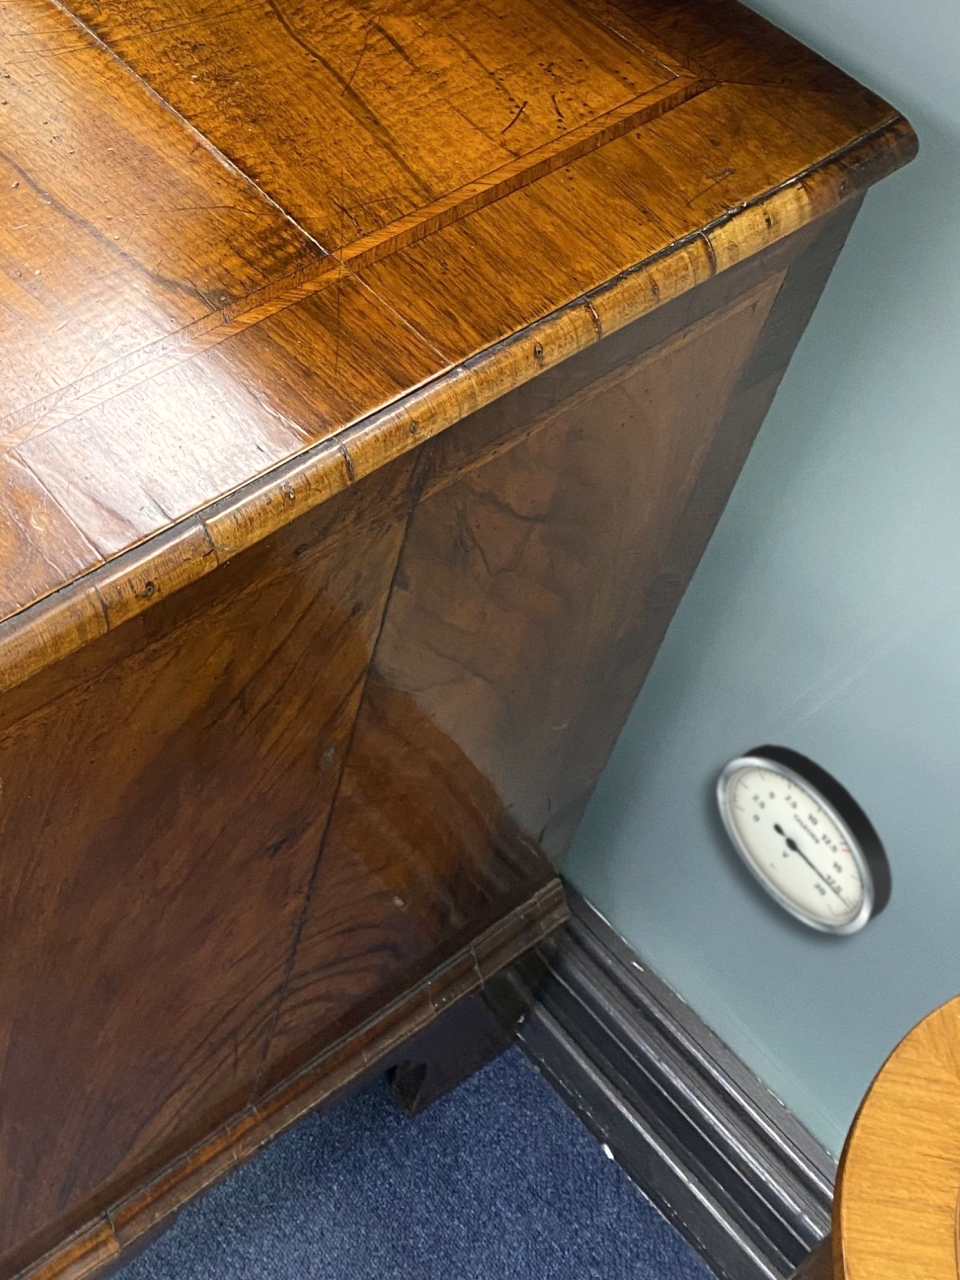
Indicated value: 17.5V
